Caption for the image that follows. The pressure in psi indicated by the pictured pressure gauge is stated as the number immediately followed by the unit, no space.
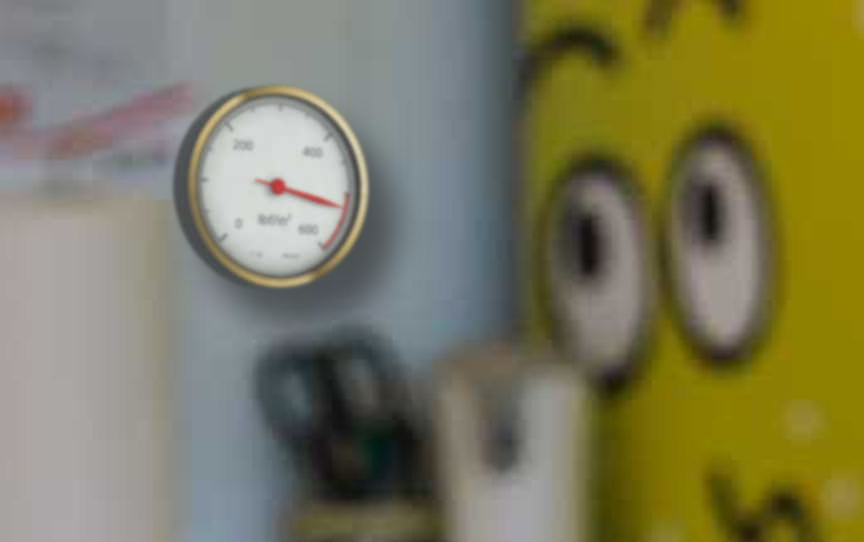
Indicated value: 525psi
